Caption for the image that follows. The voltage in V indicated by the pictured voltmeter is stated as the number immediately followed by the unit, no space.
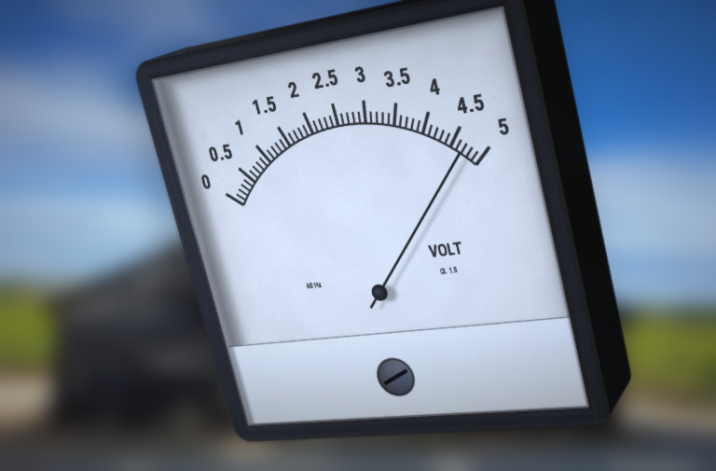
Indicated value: 4.7V
